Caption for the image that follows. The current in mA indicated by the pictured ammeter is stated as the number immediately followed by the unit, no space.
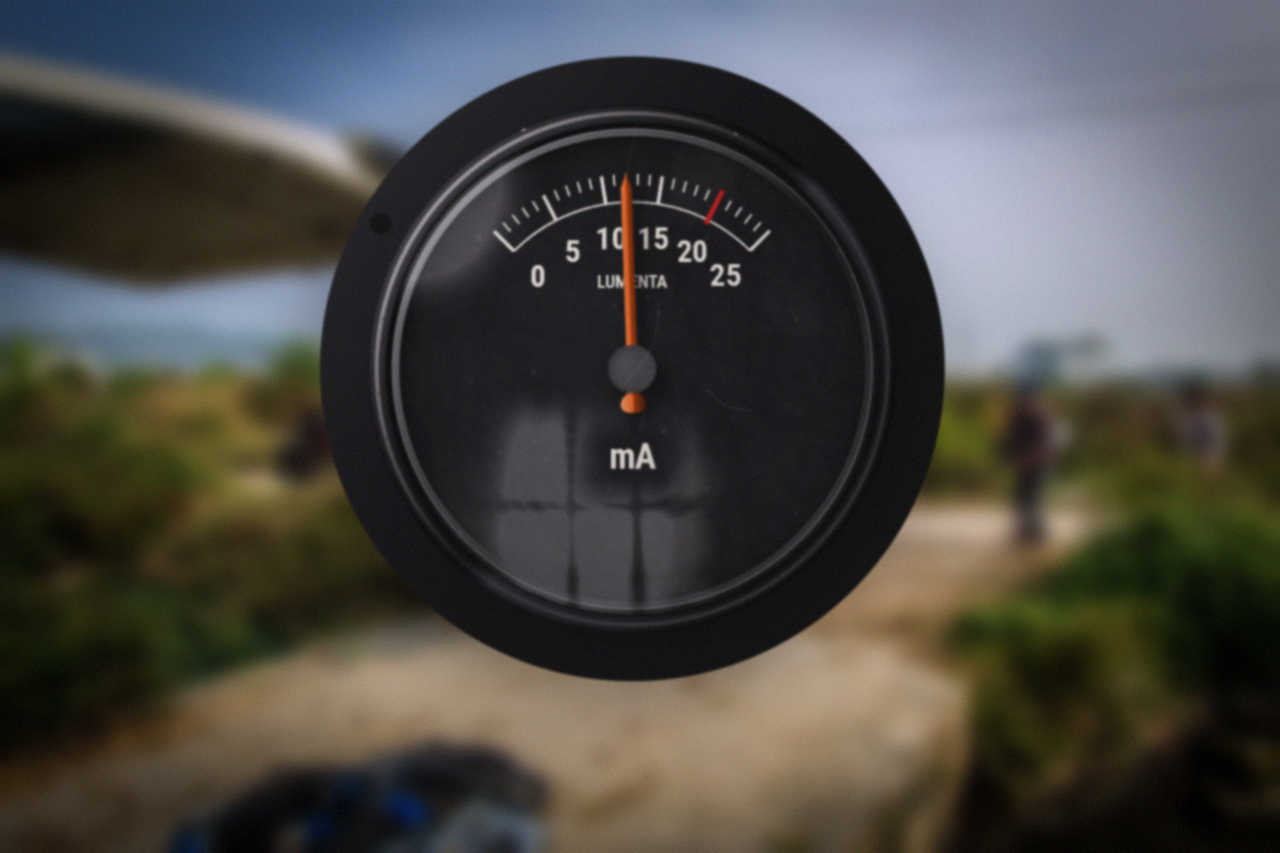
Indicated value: 12mA
